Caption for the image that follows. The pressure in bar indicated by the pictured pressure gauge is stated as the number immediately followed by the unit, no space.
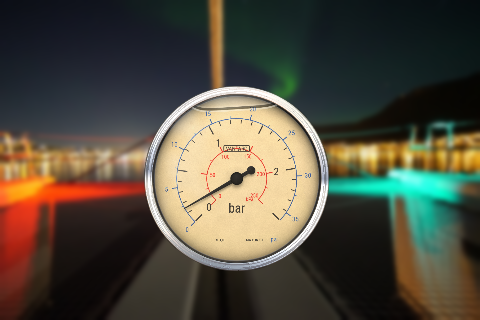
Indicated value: 0.15bar
